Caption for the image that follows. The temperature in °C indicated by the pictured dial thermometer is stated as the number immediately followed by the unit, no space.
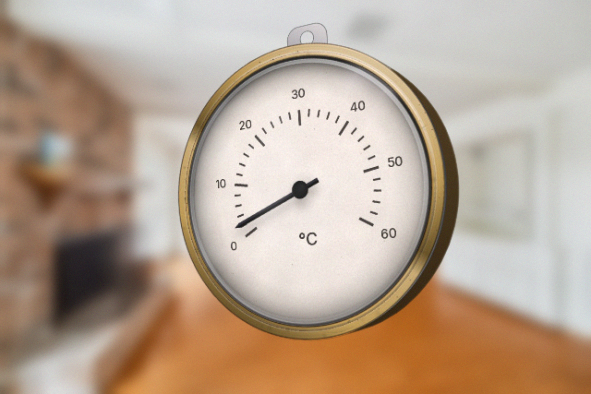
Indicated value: 2°C
